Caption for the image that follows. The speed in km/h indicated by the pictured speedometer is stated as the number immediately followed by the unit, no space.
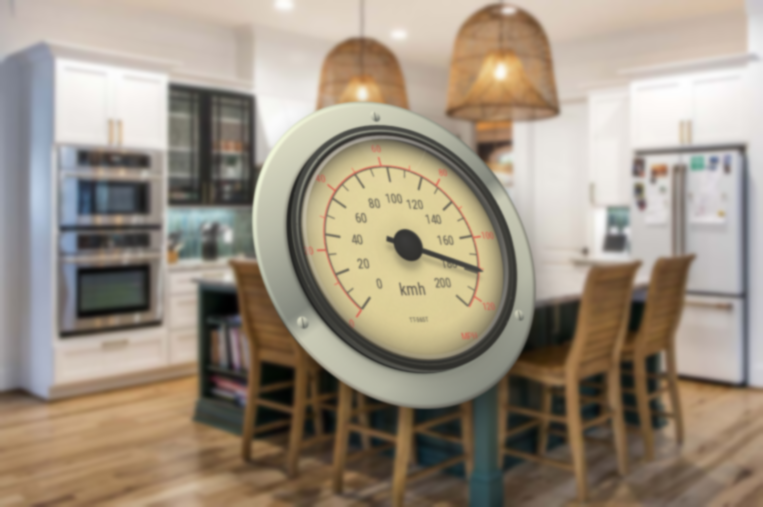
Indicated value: 180km/h
